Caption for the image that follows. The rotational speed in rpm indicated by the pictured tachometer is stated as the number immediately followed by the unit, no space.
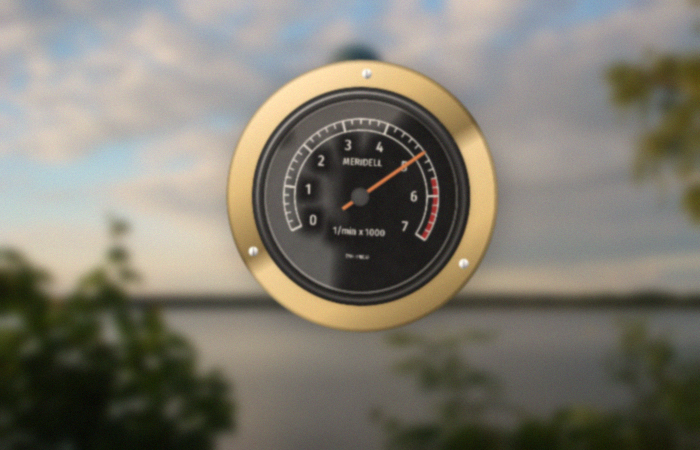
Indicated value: 5000rpm
